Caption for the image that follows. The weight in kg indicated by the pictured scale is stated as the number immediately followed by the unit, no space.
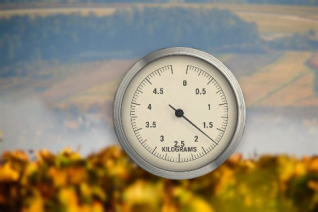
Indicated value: 1.75kg
